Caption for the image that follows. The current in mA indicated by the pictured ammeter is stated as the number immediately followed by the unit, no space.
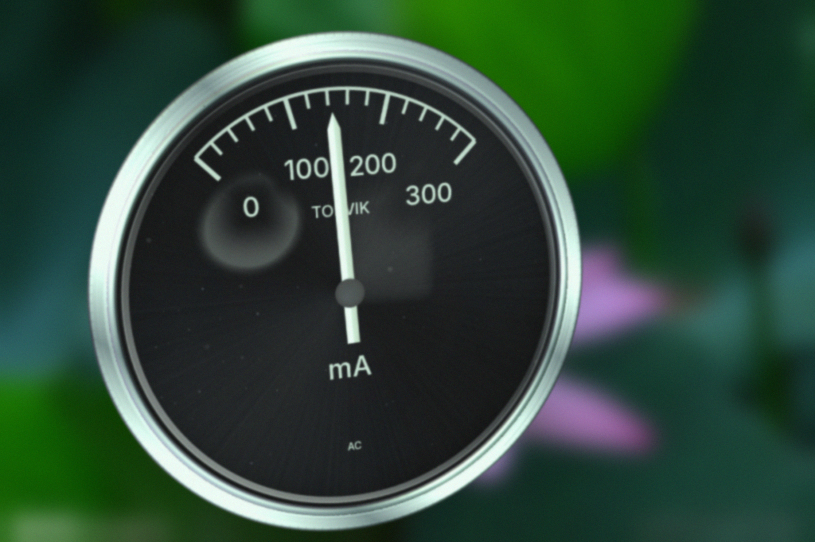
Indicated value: 140mA
